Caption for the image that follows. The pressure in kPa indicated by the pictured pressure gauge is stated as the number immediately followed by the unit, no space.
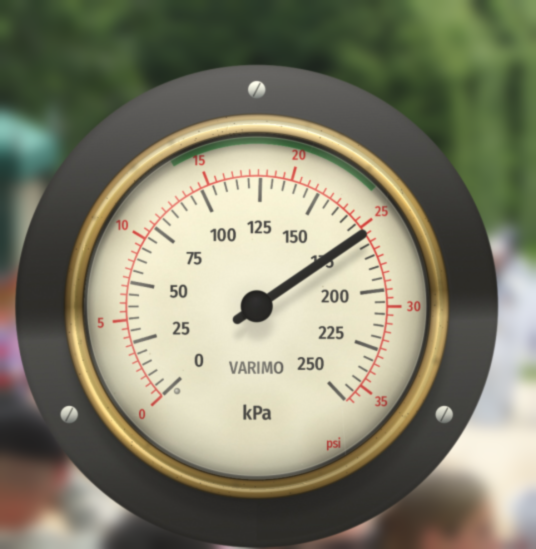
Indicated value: 175kPa
